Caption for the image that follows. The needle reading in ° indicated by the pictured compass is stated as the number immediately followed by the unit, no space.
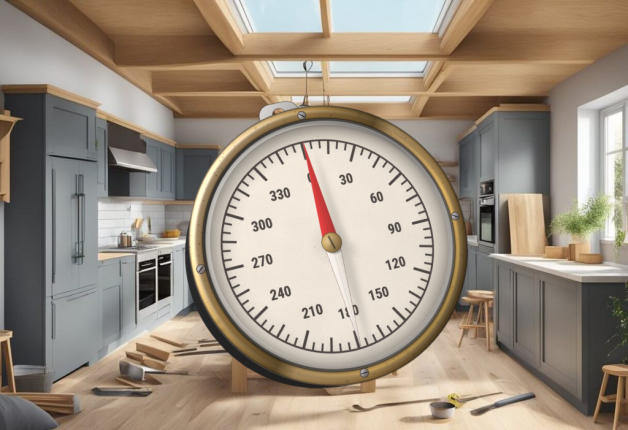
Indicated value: 0°
